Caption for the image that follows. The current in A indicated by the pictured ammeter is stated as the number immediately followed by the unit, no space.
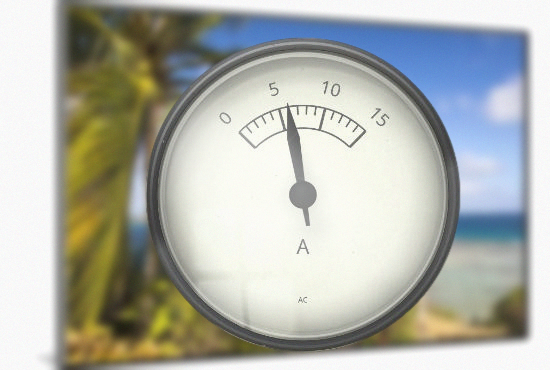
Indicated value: 6A
